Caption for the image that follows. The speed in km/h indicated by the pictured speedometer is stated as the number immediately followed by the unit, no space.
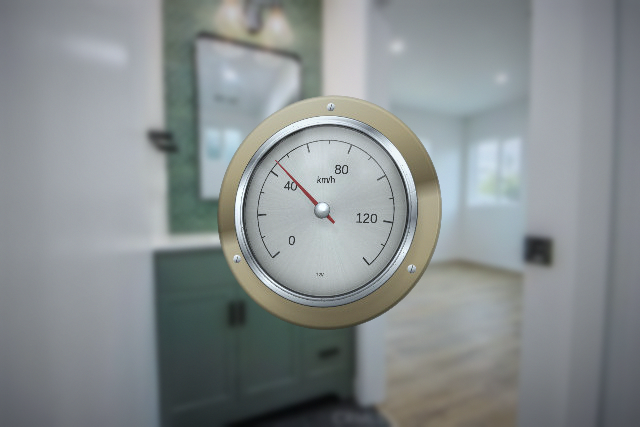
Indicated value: 45km/h
